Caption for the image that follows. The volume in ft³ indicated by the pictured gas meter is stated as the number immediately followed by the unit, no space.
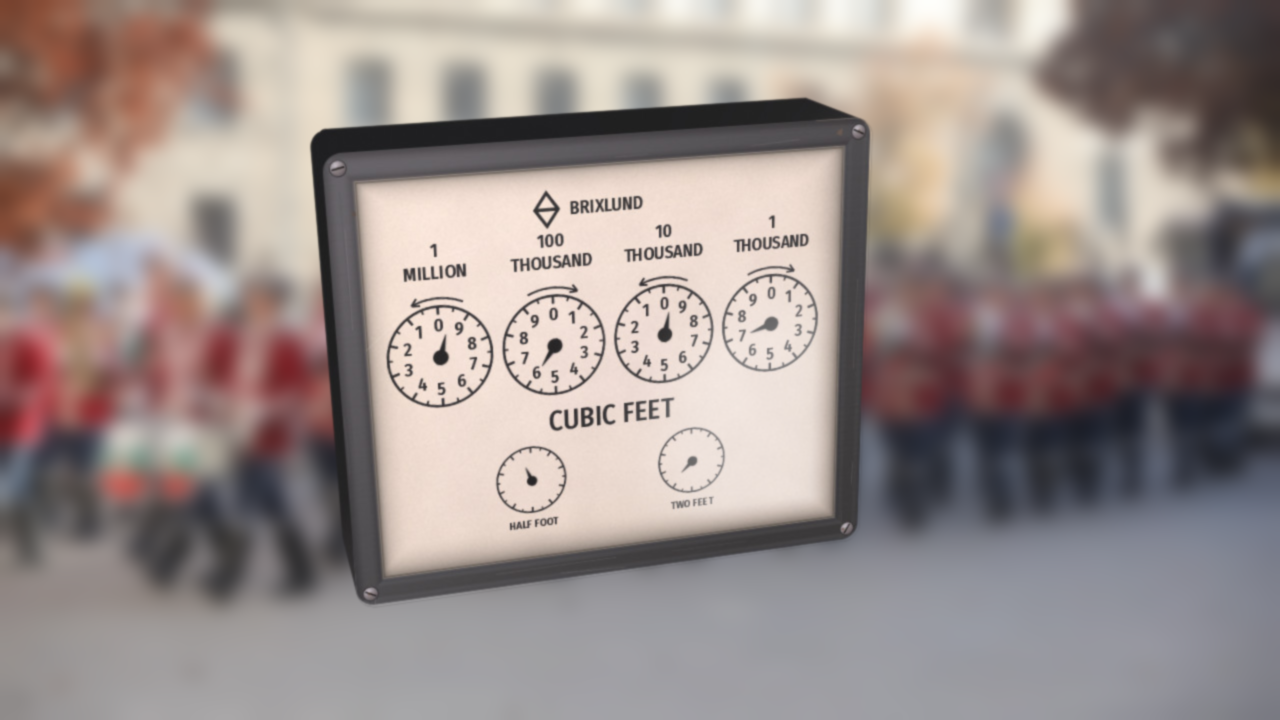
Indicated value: 959700ft³
